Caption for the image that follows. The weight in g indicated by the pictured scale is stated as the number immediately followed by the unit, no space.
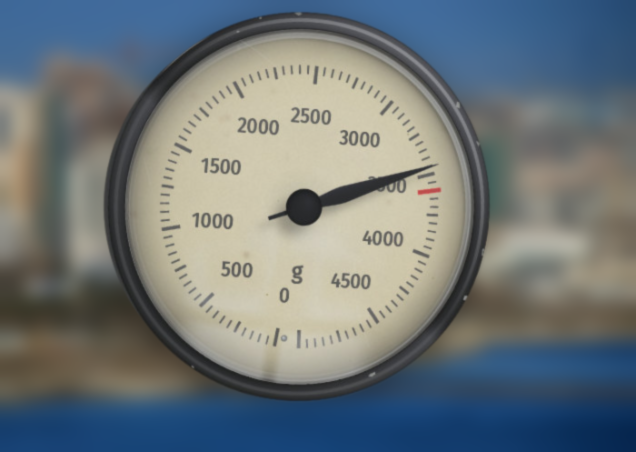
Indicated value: 3450g
